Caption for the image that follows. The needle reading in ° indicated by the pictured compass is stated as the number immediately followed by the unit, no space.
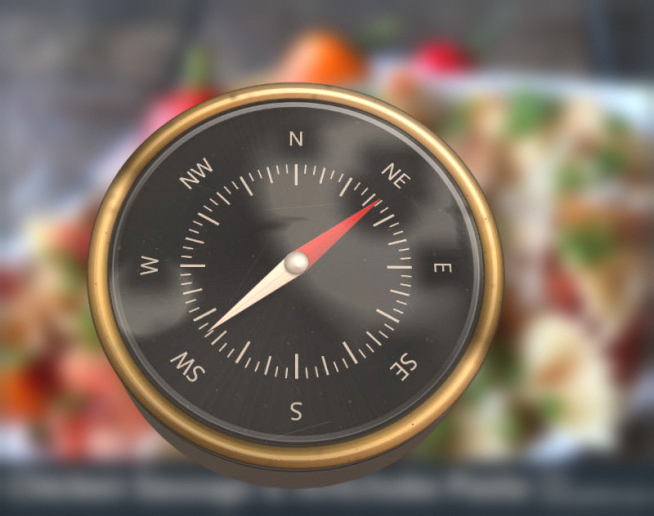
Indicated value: 50°
